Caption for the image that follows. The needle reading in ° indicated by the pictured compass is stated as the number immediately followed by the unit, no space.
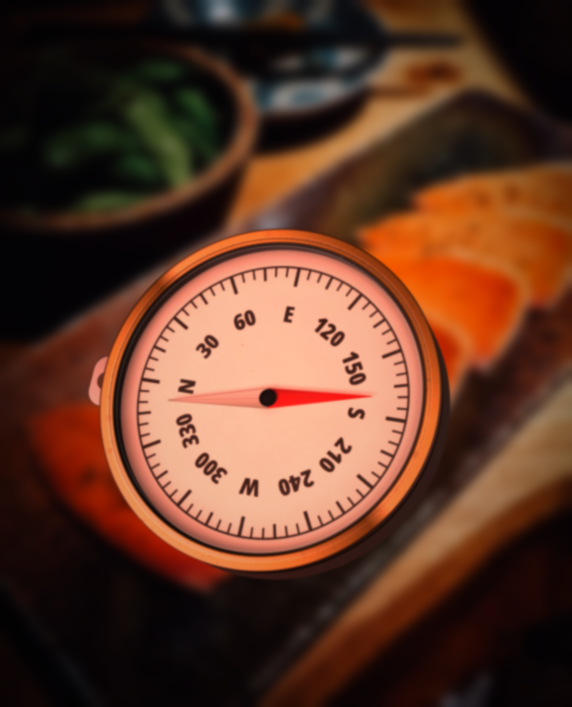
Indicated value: 170°
